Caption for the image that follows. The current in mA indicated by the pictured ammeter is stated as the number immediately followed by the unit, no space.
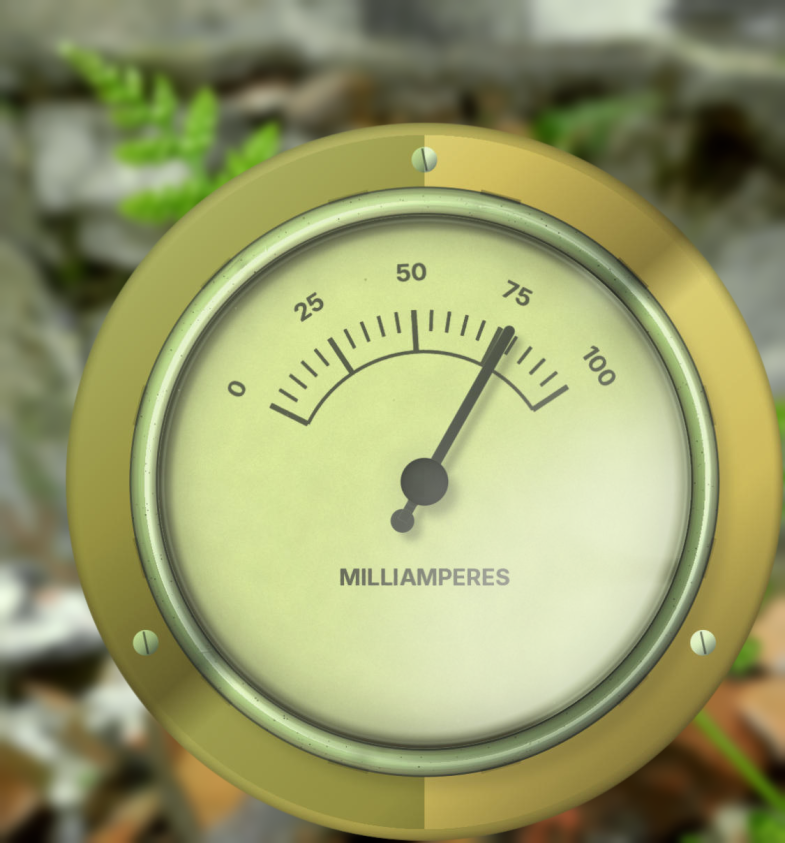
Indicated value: 77.5mA
